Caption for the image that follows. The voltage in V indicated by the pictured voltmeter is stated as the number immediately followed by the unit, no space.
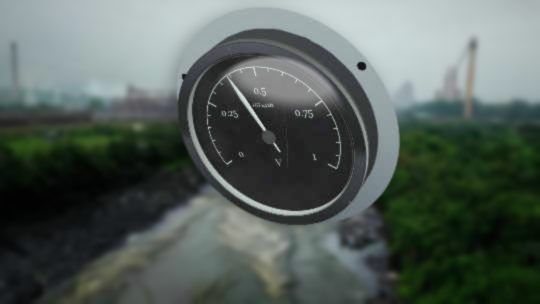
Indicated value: 0.4V
